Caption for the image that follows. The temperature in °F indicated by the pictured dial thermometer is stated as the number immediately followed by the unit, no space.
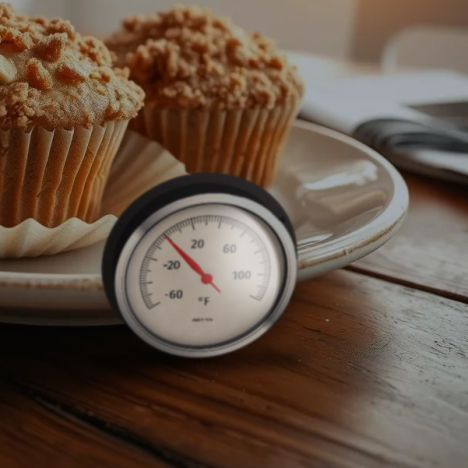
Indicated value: 0°F
